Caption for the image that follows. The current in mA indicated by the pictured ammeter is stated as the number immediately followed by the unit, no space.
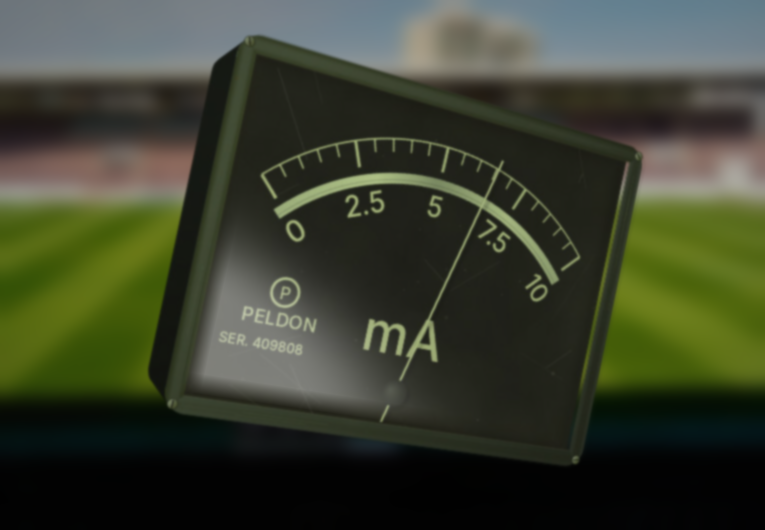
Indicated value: 6.5mA
